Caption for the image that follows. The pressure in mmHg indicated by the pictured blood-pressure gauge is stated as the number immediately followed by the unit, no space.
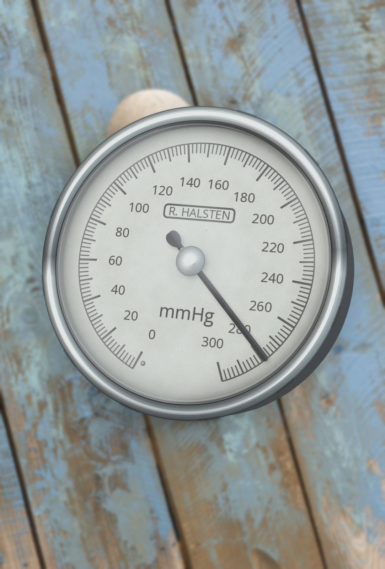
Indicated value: 278mmHg
